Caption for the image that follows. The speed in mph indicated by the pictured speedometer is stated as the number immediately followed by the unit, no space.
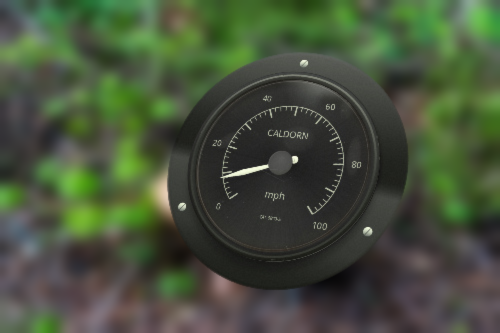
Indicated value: 8mph
